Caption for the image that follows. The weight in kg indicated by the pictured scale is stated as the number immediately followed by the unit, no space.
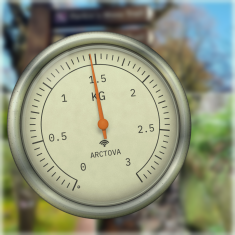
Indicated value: 1.45kg
